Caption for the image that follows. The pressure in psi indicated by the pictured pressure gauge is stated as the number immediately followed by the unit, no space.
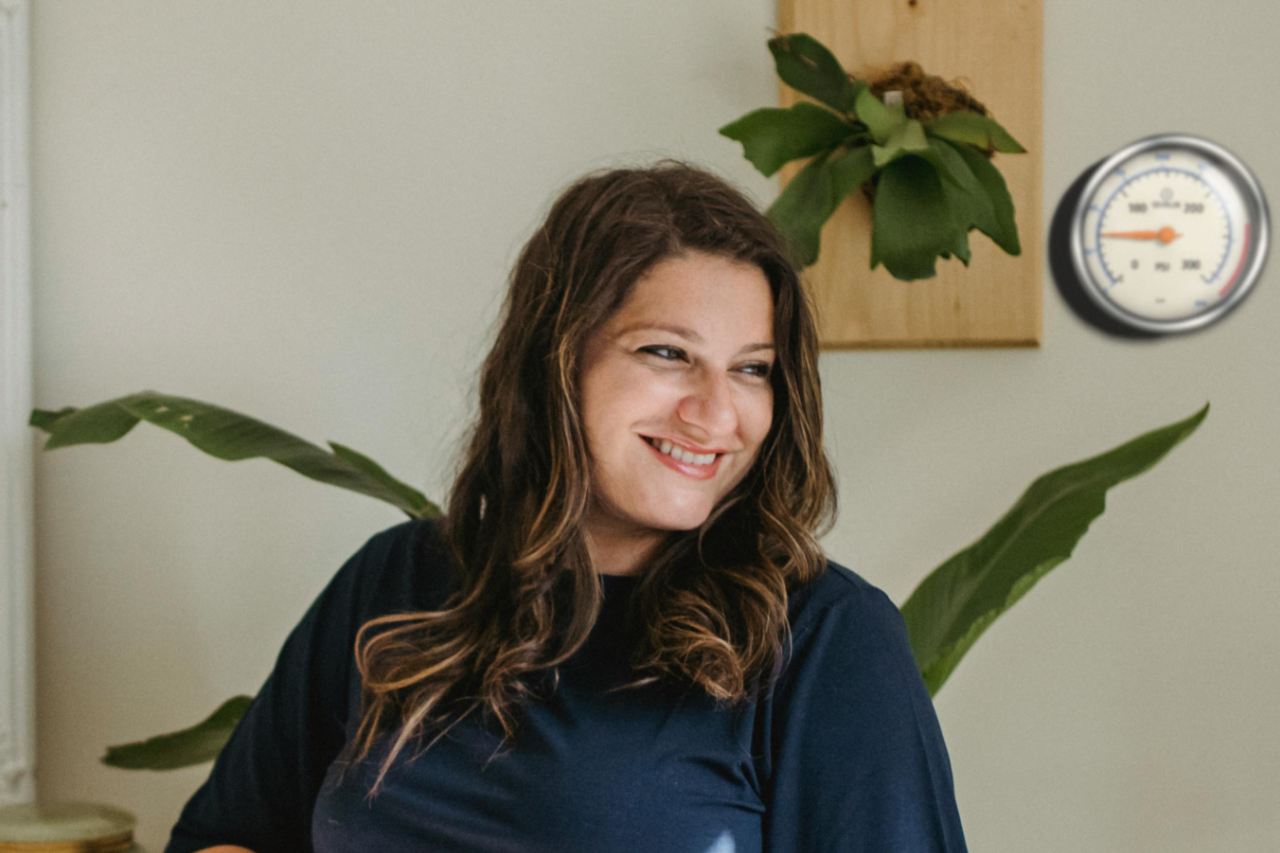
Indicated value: 50psi
